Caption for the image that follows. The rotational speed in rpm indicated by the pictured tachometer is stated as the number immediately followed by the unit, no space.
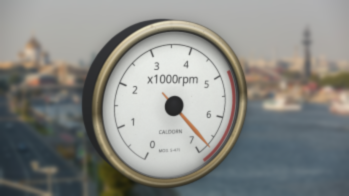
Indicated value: 6750rpm
